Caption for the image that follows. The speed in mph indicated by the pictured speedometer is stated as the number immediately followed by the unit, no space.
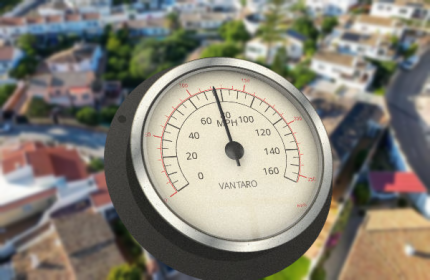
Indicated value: 75mph
